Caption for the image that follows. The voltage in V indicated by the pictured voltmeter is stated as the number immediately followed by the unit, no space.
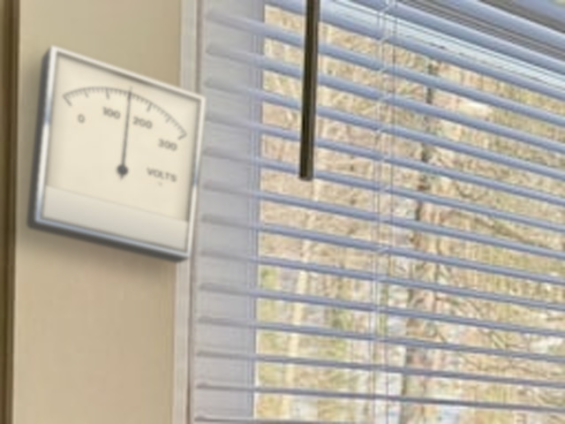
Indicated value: 150V
